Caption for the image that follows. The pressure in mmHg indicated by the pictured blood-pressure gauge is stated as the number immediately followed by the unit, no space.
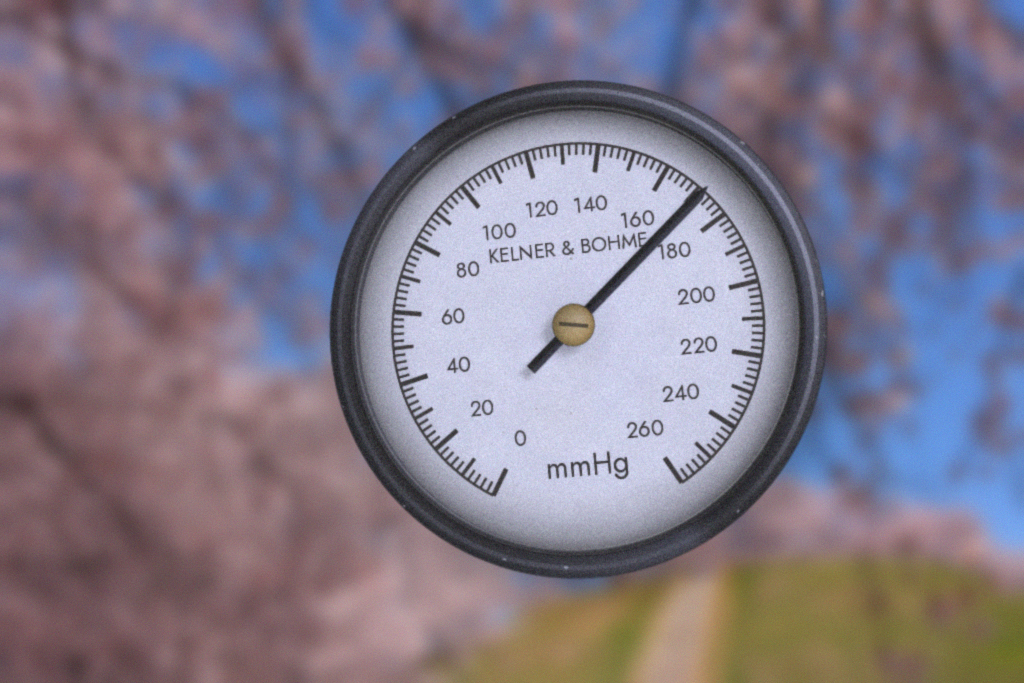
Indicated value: 172mmHg
